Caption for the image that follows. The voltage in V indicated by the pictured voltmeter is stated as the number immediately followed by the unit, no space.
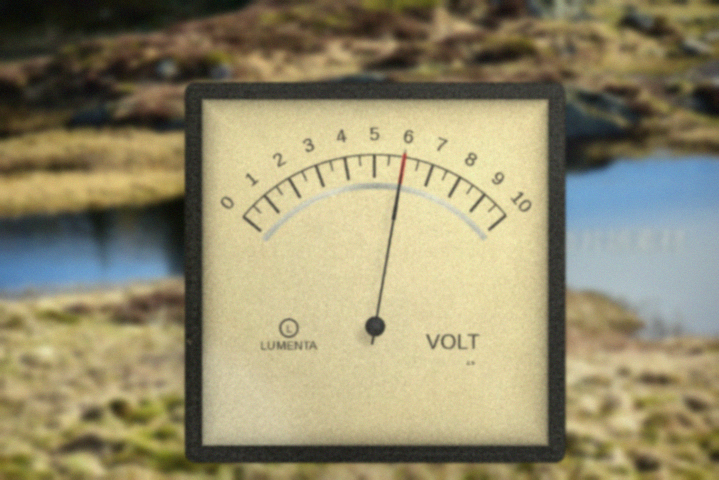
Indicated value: 6V
